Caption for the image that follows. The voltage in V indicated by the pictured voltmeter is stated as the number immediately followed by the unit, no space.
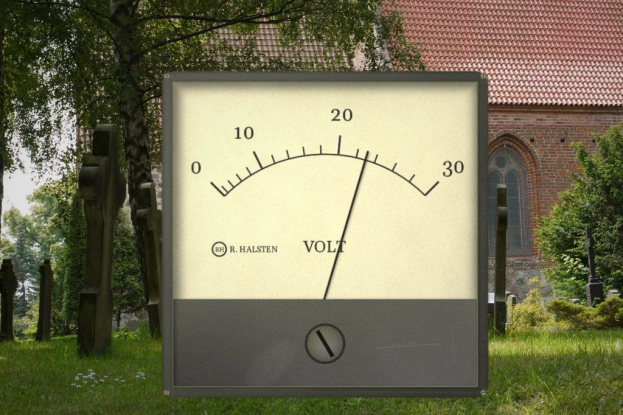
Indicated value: 23V
